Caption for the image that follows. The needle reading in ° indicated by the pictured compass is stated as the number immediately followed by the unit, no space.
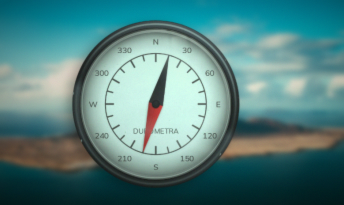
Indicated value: 195°
